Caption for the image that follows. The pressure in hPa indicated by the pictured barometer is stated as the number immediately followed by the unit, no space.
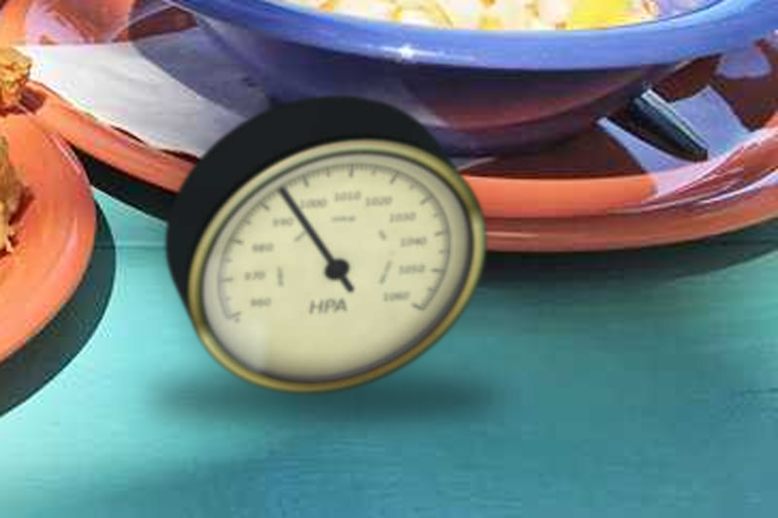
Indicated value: 995hPa
